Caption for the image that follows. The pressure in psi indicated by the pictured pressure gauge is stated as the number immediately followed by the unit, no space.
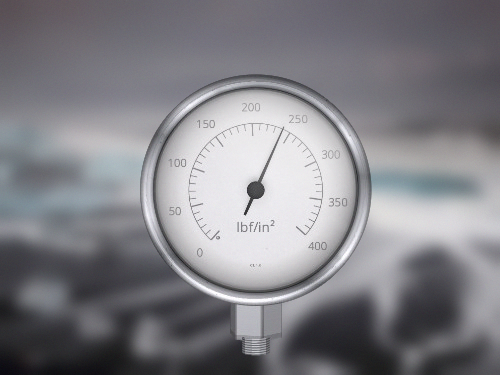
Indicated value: 240psi
